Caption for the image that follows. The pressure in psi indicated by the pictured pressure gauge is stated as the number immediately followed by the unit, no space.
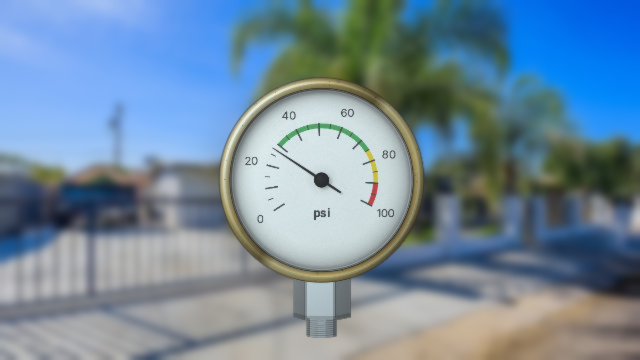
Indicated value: 27.5psi
